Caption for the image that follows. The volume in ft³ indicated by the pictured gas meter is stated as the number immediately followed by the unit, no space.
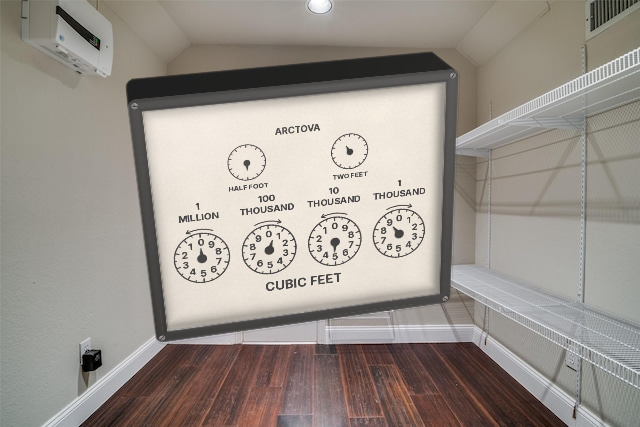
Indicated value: 4900ft³
